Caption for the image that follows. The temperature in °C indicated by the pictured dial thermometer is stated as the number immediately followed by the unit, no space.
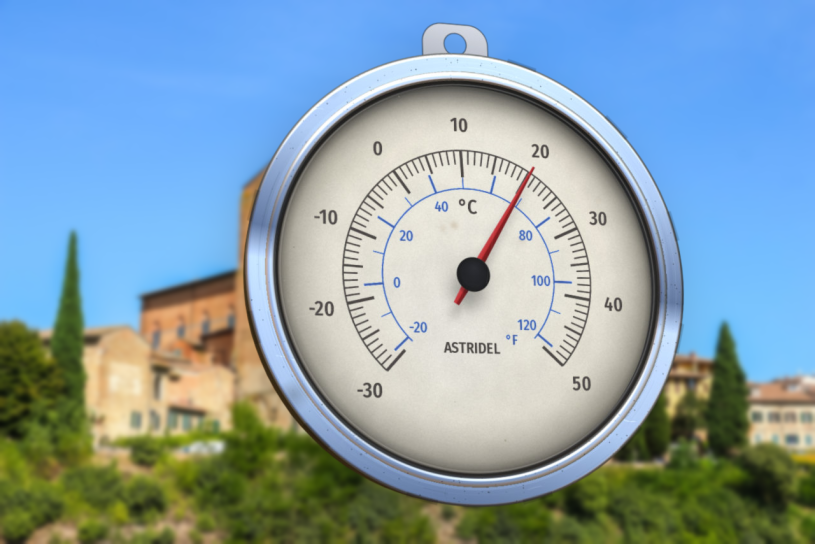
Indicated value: 20°C
